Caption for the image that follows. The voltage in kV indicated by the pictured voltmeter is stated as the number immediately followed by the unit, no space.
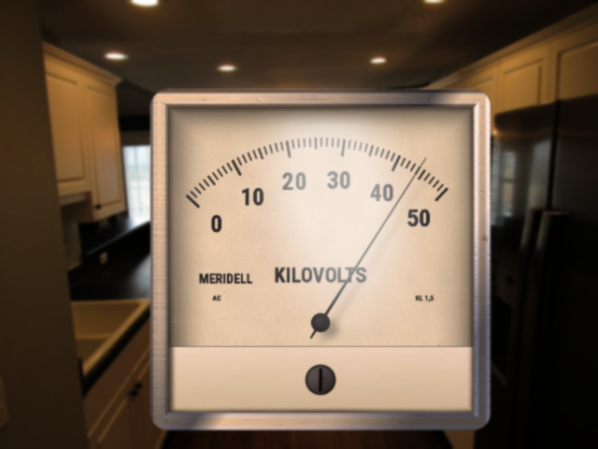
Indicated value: 44kV
